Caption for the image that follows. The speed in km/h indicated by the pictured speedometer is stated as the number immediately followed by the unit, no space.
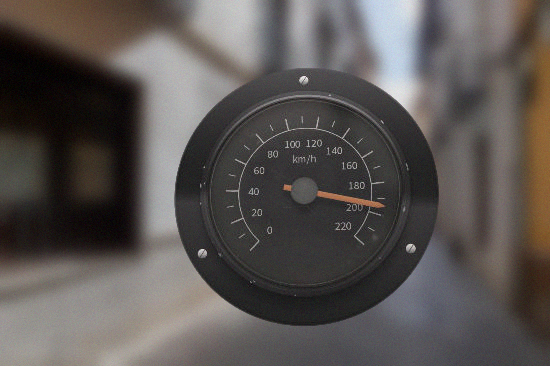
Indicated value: 195km/h
